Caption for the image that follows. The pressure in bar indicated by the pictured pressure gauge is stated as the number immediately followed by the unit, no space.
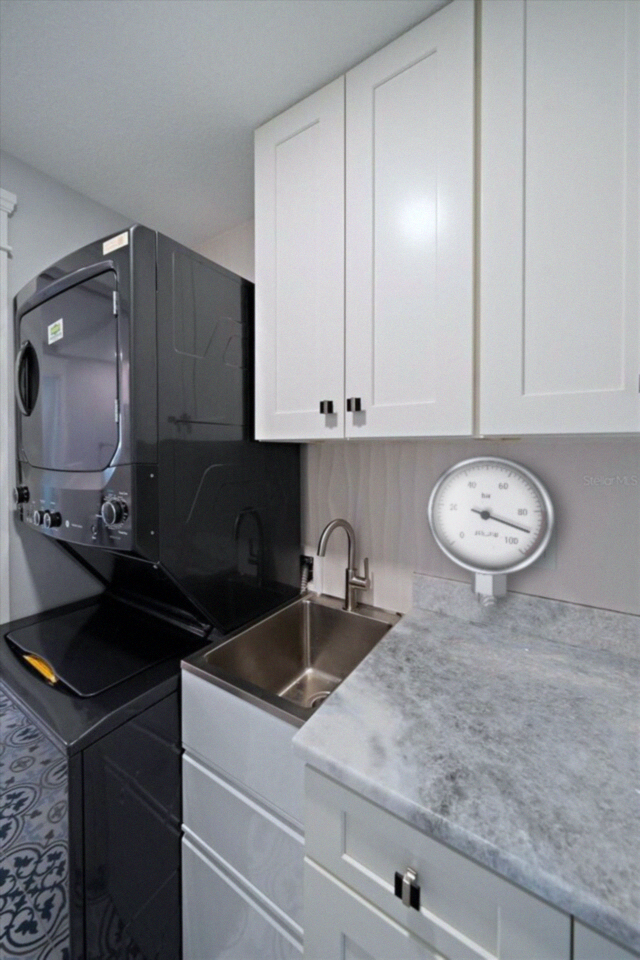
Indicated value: 90bar
